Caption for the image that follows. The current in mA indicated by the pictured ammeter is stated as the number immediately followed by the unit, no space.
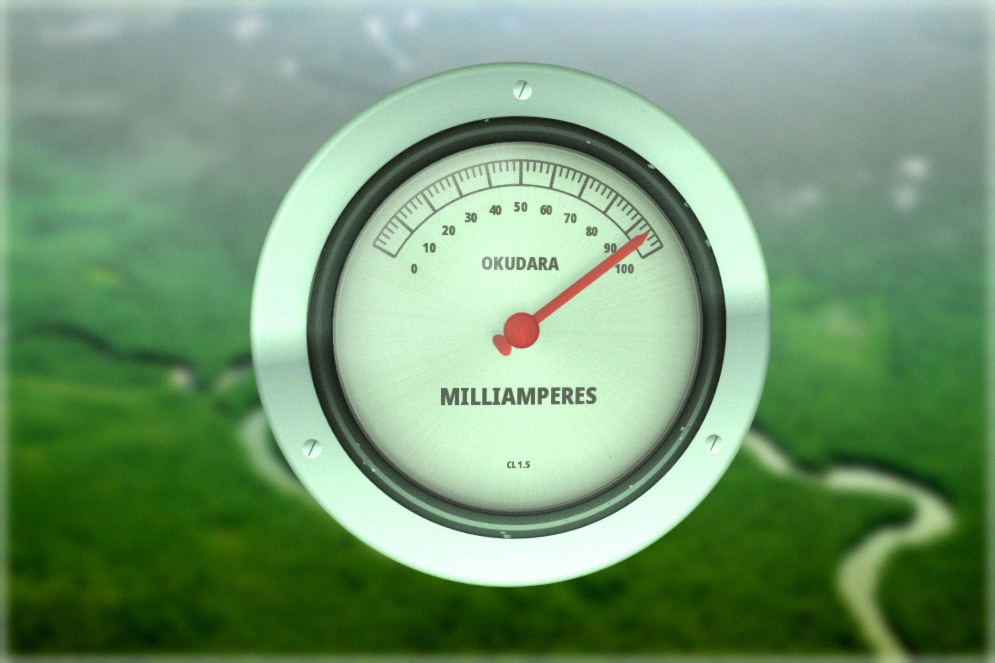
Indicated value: 94mA
